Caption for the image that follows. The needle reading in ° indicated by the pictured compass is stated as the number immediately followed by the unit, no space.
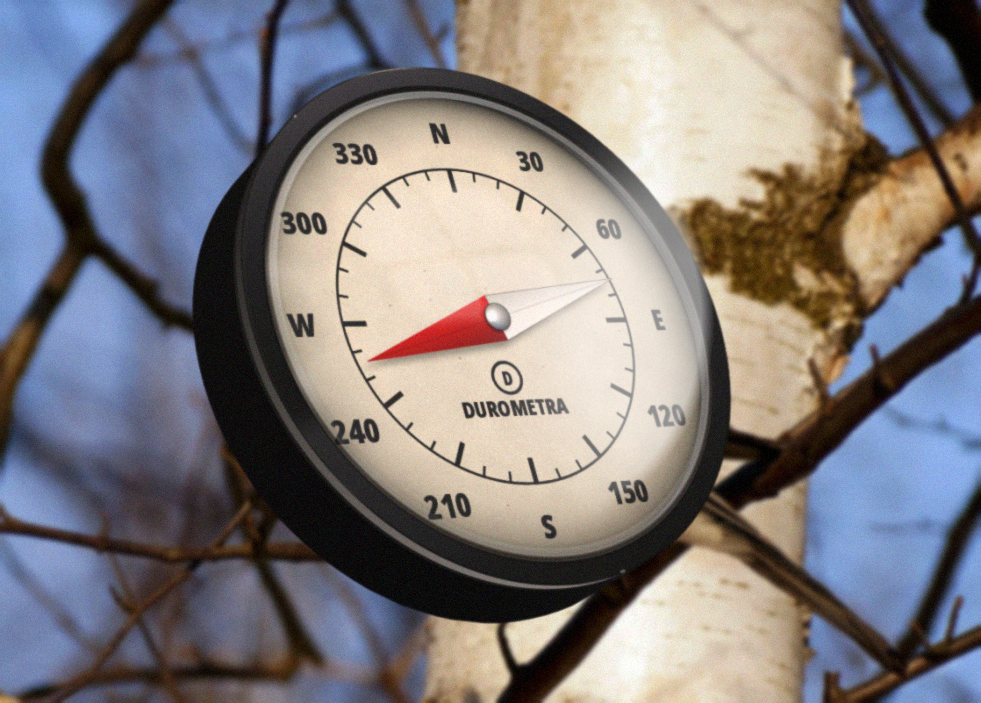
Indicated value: 255°
